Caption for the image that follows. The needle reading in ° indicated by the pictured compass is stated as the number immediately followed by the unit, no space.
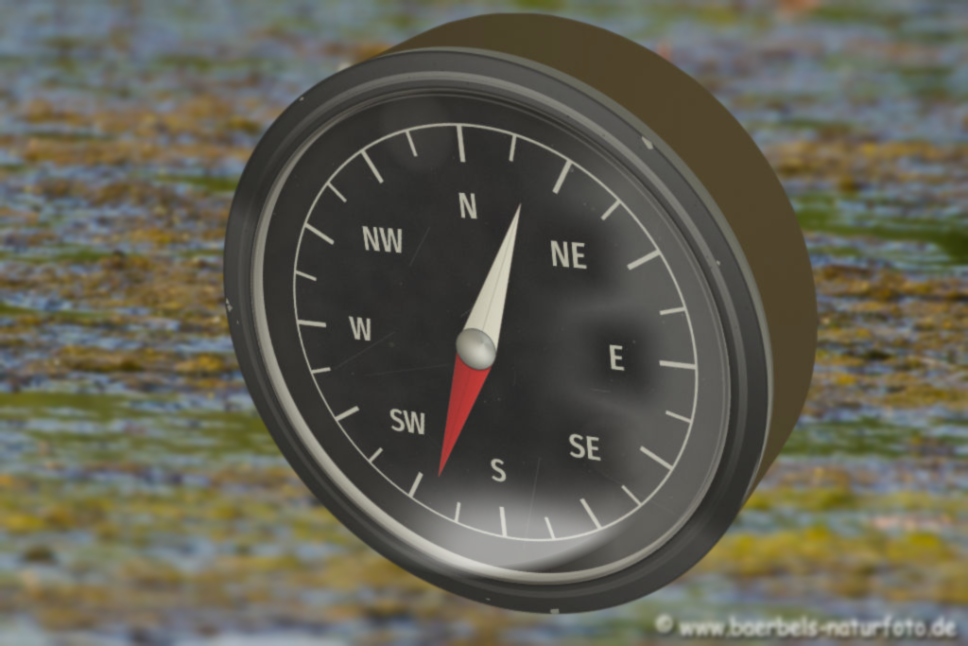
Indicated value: 202.5°
